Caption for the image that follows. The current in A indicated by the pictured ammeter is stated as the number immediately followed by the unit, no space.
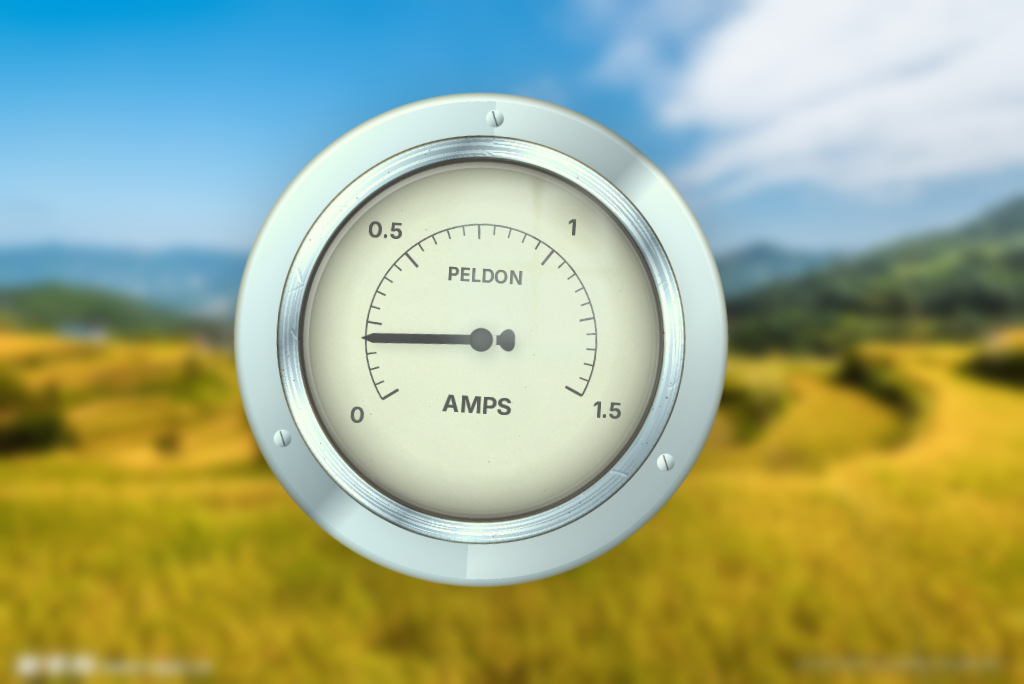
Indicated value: 0.2A
